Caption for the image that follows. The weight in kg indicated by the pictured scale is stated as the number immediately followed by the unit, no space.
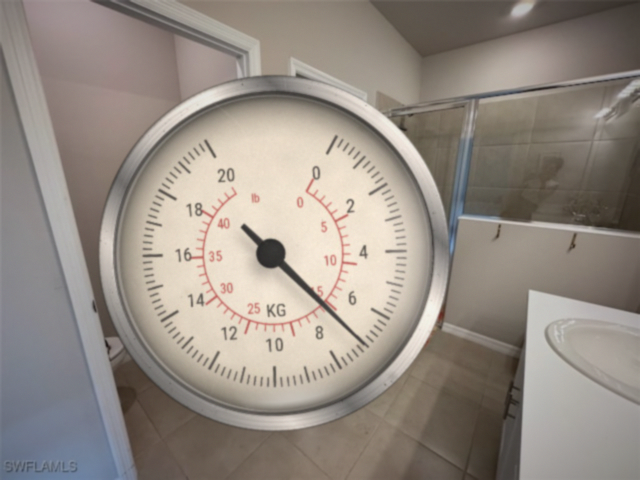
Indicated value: 7kg
